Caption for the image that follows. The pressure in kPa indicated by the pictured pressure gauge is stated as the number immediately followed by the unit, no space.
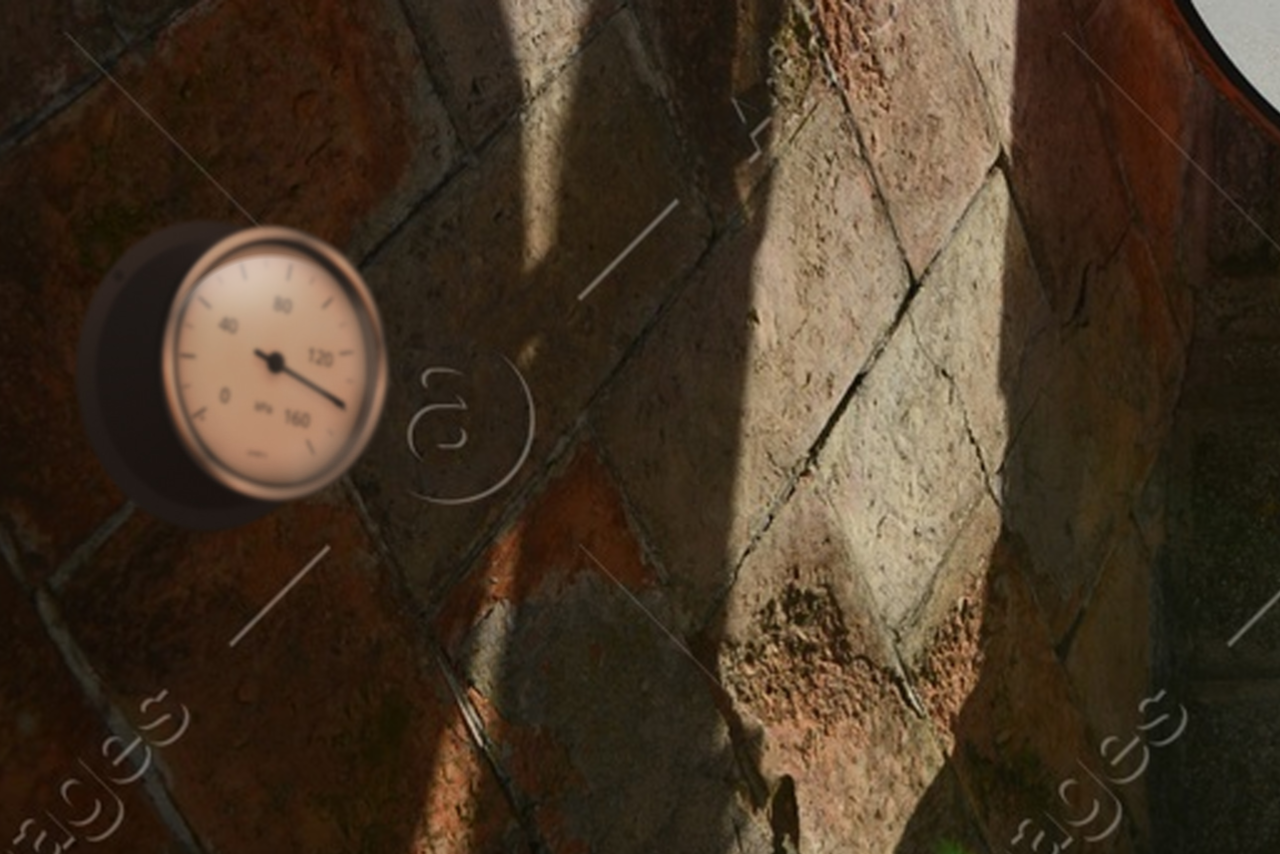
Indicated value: 140kPa
